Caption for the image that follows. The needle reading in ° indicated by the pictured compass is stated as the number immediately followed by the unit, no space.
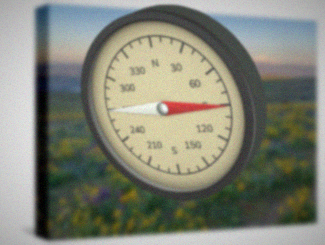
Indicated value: 90°
